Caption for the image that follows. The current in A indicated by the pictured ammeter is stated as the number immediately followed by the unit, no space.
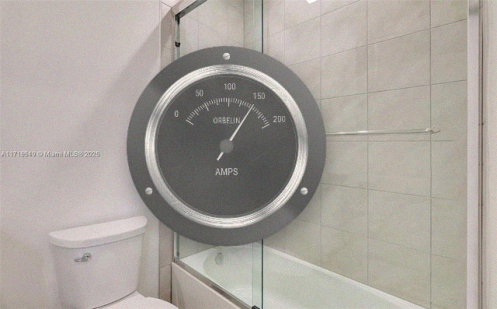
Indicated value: 150A
